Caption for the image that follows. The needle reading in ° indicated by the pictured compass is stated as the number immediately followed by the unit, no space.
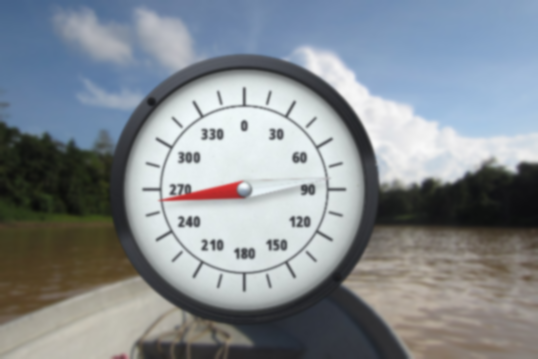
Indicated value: 262.5°
